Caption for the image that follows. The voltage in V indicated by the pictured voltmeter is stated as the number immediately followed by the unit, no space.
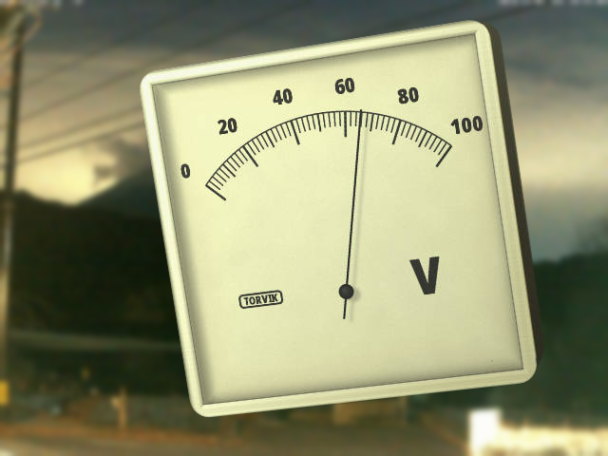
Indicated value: 66V
